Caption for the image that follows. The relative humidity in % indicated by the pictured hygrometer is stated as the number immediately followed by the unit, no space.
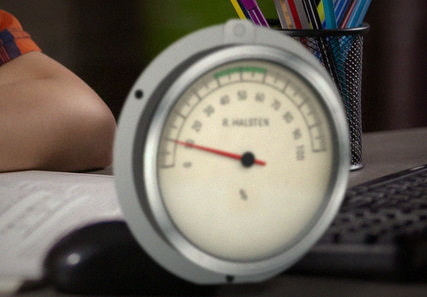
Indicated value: 10%
